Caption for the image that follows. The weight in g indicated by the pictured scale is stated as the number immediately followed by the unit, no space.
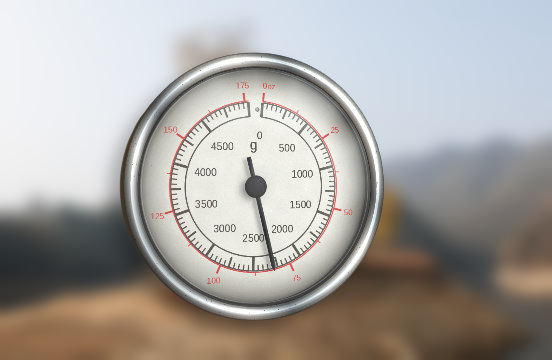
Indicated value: 2300g
